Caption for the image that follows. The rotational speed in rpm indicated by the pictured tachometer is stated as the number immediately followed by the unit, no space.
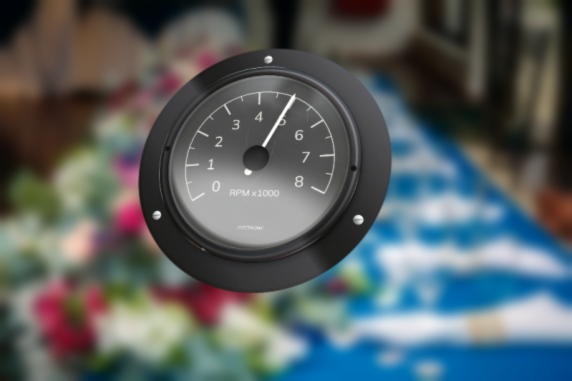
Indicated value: 5000rpm
